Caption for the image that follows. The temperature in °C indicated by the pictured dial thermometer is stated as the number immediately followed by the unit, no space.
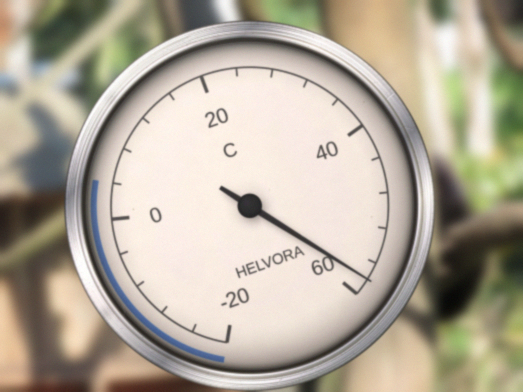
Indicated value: 58°C
